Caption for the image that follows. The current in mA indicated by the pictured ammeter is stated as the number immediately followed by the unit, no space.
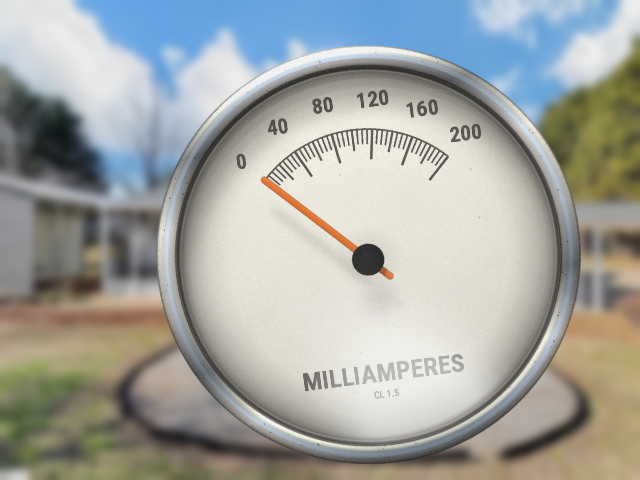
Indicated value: 0mA
